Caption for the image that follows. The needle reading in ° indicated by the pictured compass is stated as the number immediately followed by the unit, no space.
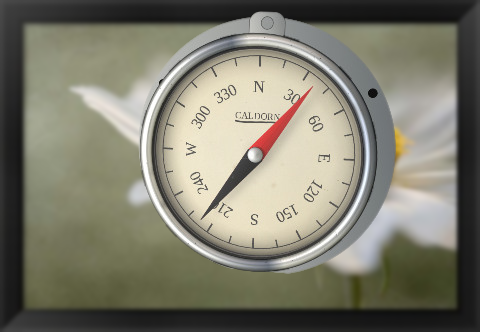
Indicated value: 37.5°
